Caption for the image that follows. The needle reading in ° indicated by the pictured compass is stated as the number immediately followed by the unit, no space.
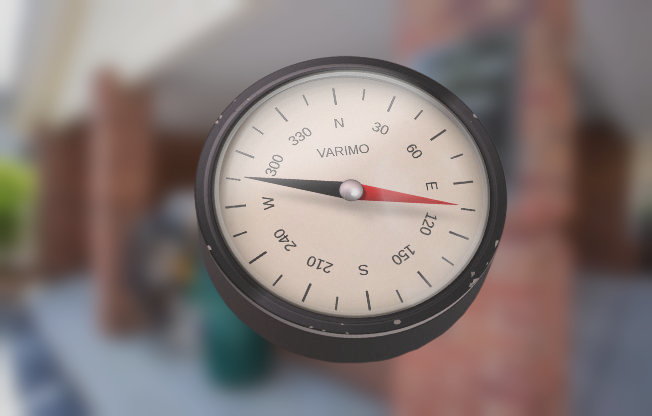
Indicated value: 105°
